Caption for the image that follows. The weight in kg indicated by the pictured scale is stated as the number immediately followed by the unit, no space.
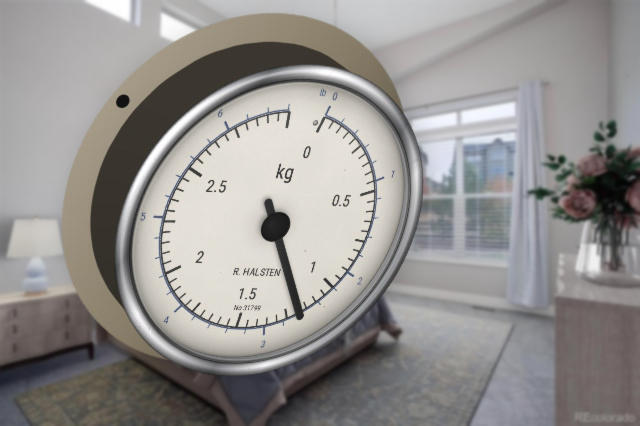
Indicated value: 1.2kg
